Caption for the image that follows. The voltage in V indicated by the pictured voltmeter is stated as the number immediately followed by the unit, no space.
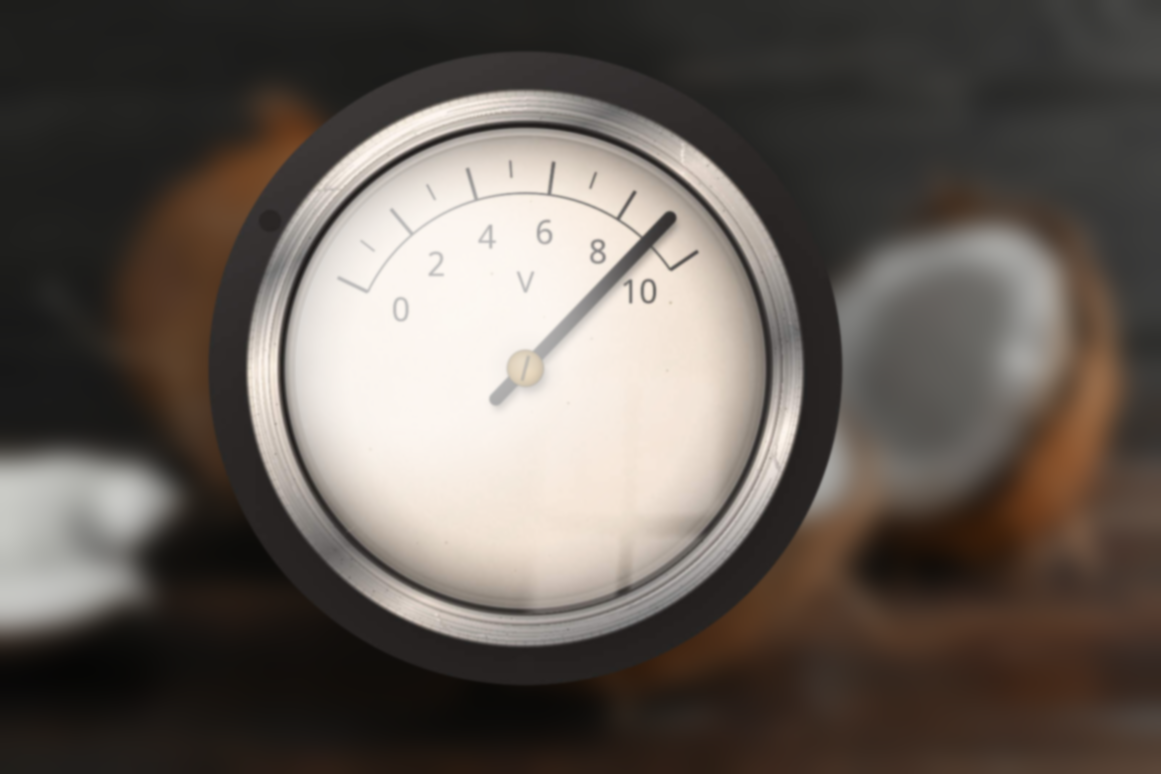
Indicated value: 9V
